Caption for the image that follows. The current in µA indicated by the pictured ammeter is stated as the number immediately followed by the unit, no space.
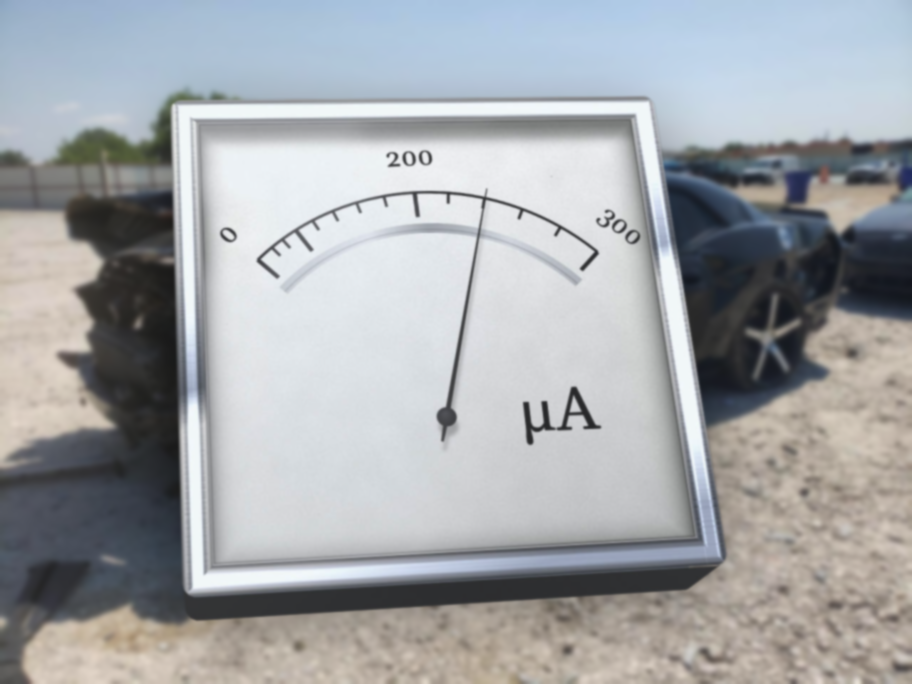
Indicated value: 240µA
